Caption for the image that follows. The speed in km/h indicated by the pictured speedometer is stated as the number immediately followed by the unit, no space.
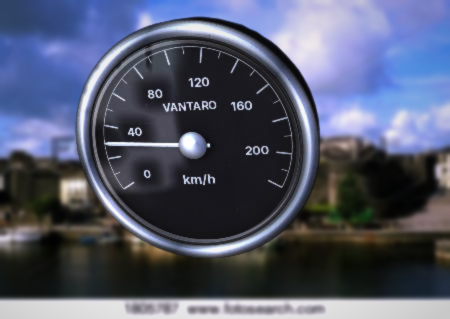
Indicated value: 30km/h
